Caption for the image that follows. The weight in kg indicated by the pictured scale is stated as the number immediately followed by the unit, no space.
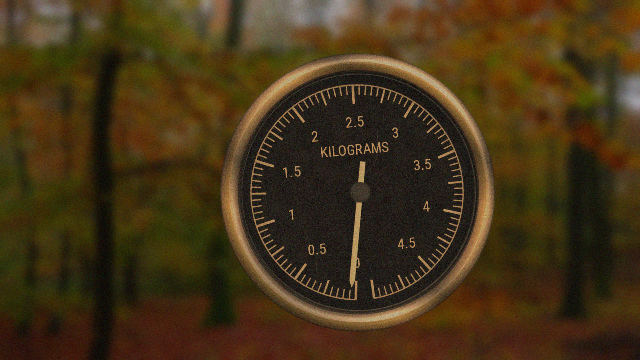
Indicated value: 0.05kg
